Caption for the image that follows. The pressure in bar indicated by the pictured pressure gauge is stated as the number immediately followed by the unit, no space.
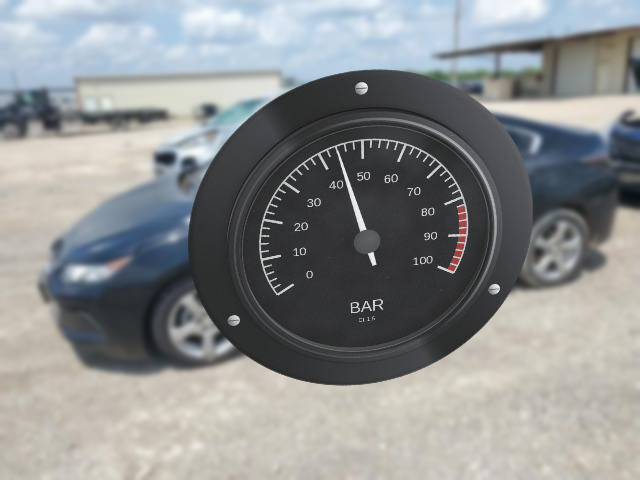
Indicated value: 44bar
